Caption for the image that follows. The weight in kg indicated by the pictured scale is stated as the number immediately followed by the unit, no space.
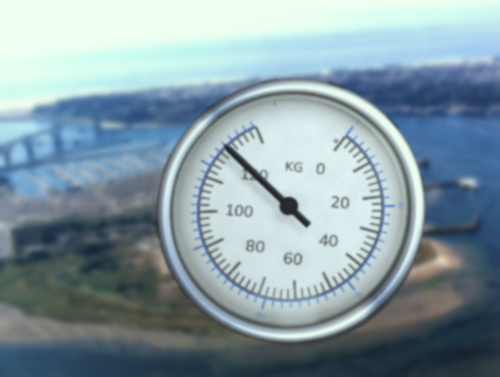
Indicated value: 120kg
